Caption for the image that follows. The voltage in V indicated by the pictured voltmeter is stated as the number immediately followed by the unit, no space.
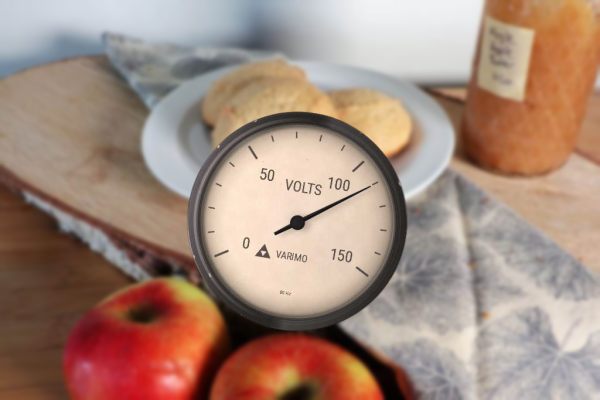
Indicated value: 110V
